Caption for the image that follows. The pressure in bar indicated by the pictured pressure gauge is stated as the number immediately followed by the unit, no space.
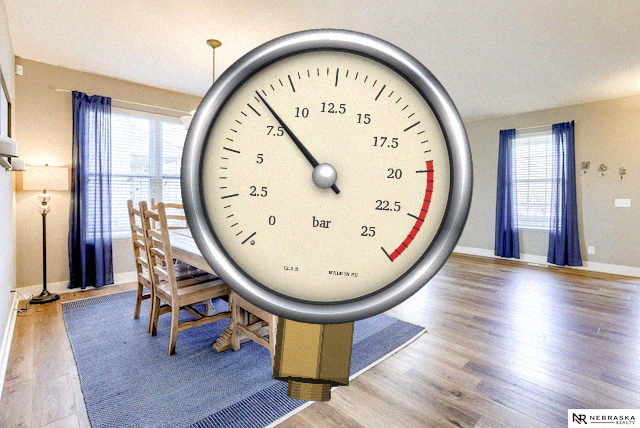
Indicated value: 8.25bar
